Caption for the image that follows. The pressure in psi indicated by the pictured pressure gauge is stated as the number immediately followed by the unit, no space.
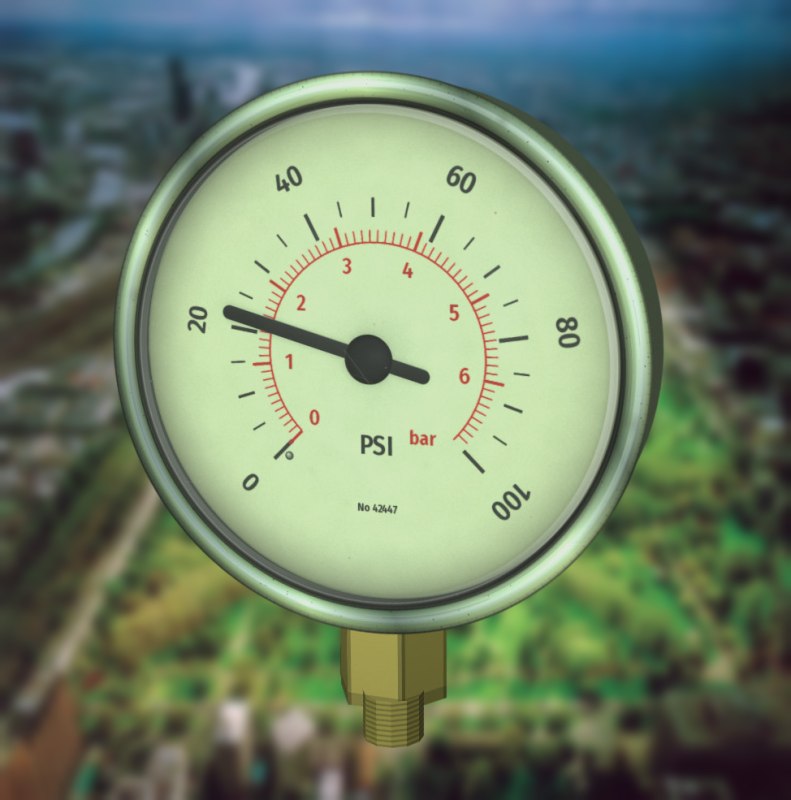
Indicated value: 22.5psi
